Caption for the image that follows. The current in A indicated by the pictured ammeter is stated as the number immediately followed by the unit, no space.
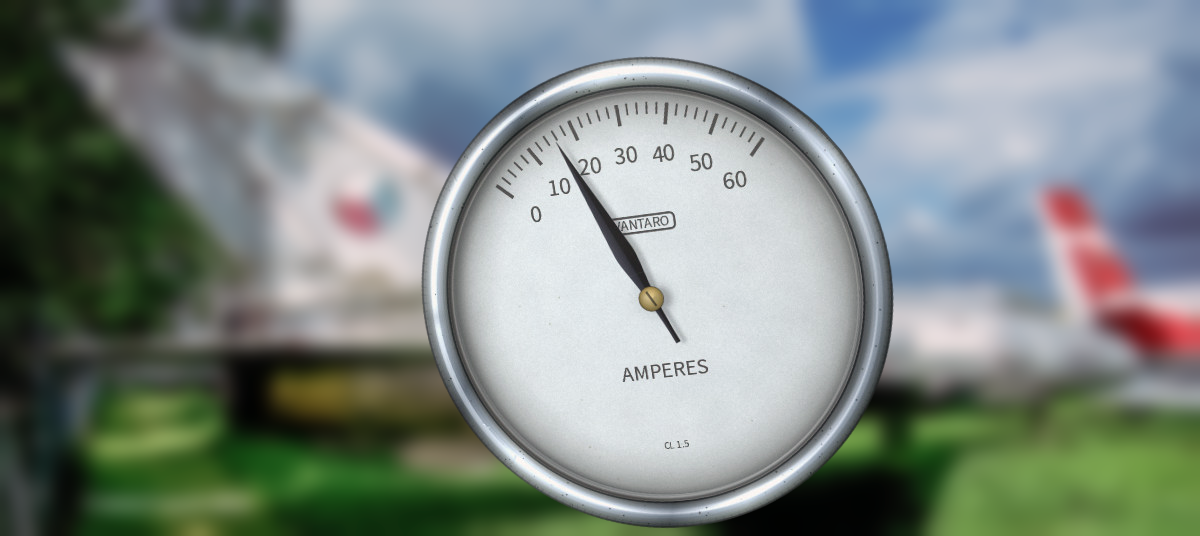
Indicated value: 16A
